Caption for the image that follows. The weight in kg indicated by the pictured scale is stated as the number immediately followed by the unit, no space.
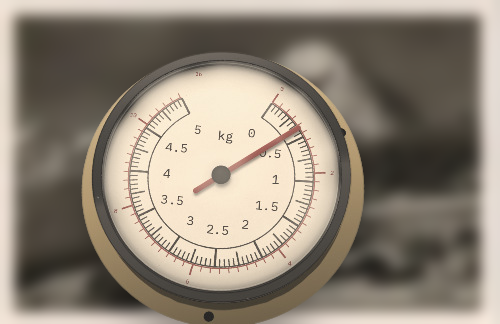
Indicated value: 0.4kg
